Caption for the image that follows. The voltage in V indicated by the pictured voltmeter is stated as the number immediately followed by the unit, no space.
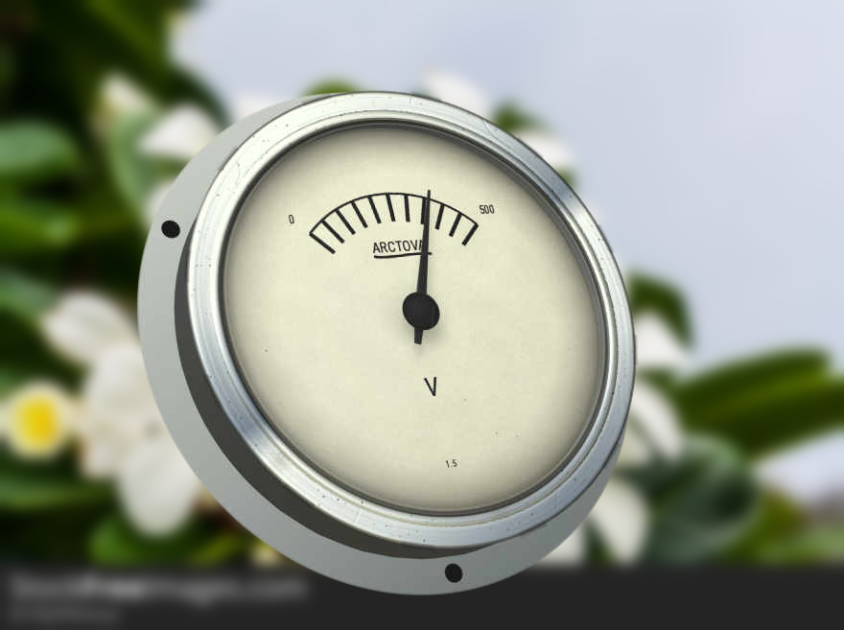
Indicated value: 350V
